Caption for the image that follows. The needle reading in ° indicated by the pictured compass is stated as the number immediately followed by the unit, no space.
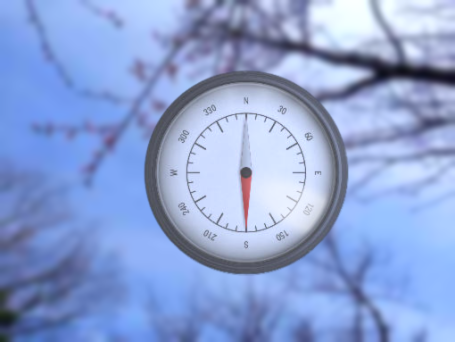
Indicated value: 180°
